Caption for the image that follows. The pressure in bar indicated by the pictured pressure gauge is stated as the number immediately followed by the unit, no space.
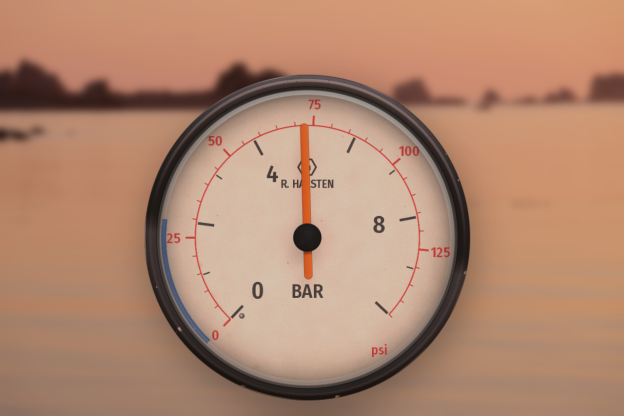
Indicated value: 5bar
